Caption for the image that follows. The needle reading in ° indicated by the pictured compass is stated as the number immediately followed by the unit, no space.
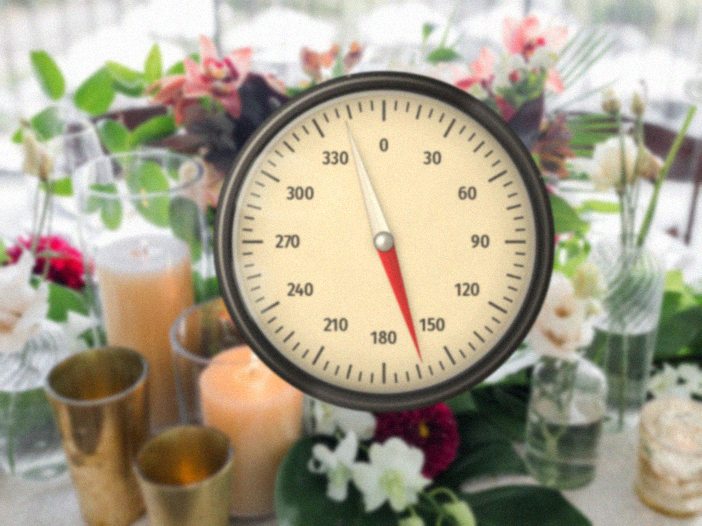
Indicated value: 162.5°
